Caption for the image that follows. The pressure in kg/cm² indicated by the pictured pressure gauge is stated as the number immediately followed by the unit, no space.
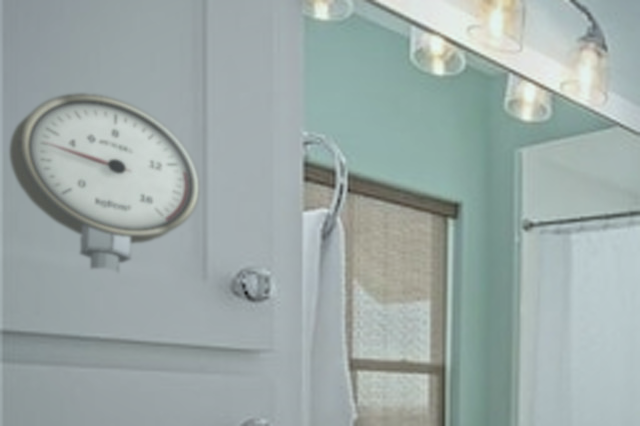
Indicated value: 3kg/cm²
